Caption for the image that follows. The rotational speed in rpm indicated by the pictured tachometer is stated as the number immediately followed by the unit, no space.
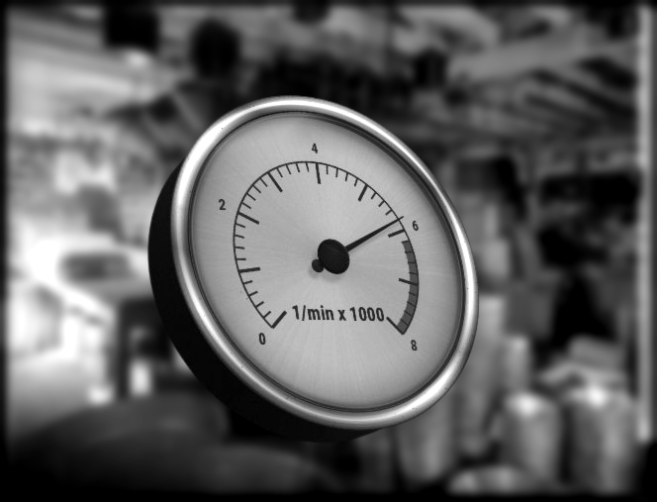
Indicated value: 5800rpm
